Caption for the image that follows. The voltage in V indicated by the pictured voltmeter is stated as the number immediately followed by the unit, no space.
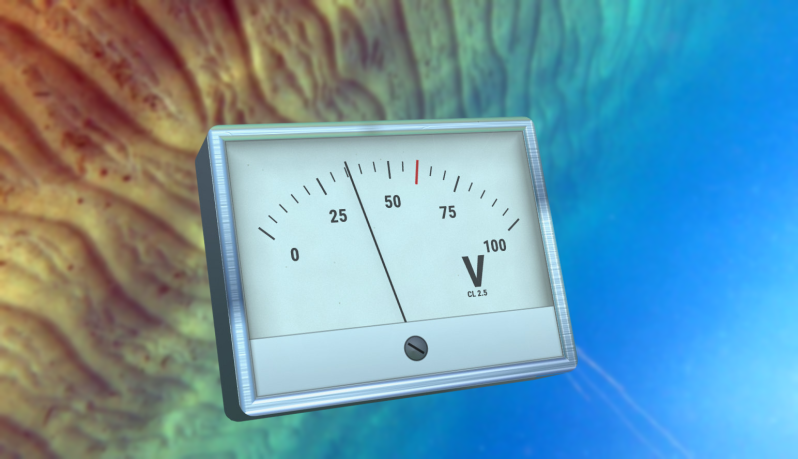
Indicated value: 35V
